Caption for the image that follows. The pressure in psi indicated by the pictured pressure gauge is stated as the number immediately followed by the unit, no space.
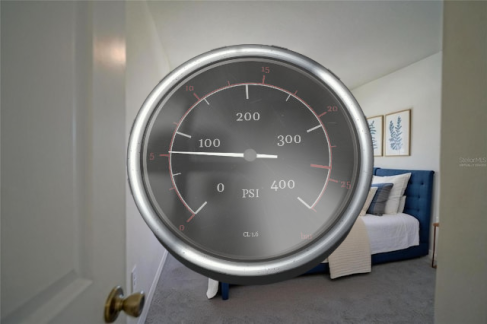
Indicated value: 75psi
